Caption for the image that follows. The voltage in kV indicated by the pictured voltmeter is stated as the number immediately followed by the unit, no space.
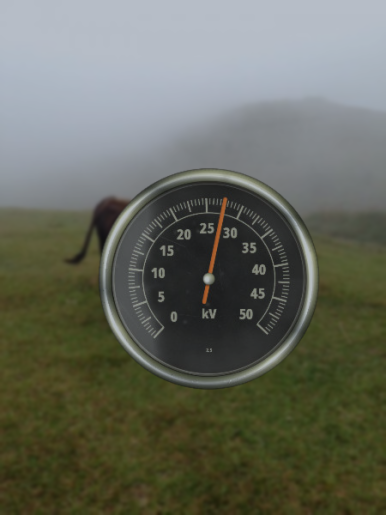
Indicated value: 27.5kV
